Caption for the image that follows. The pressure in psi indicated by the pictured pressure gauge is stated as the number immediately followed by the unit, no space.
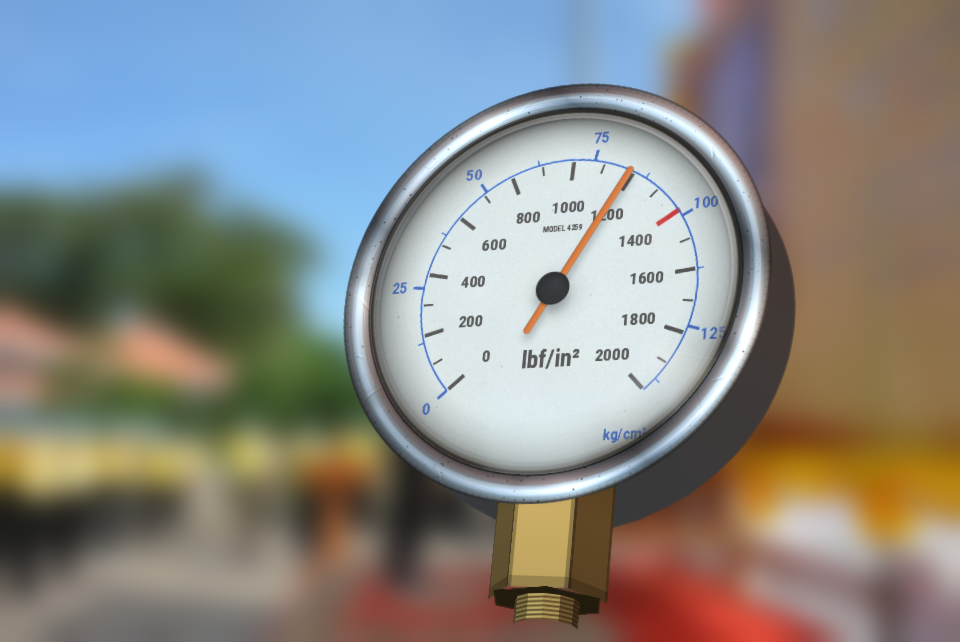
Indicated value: 1200psi
